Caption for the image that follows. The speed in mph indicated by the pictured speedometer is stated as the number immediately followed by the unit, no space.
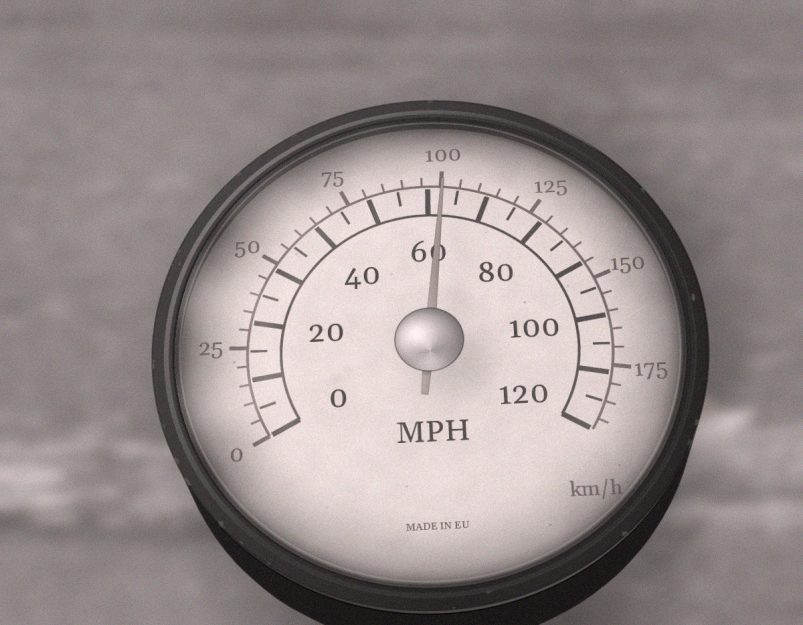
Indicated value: 62.5mph
